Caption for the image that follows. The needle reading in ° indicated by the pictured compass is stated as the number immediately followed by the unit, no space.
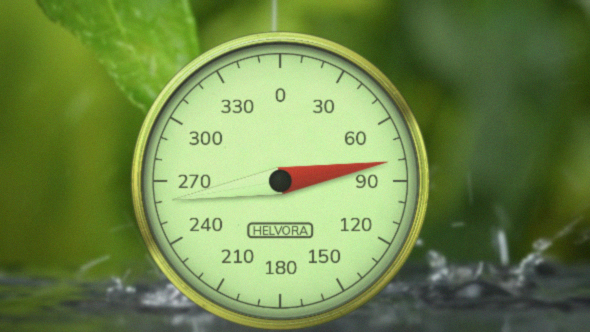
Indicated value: 80°
